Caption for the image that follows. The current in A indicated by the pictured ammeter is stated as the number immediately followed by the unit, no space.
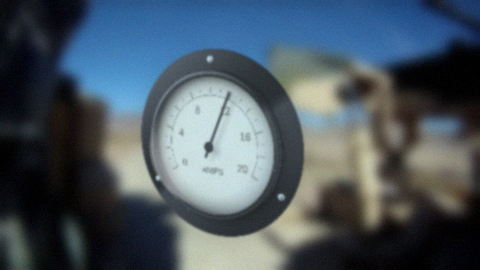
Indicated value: 12A
